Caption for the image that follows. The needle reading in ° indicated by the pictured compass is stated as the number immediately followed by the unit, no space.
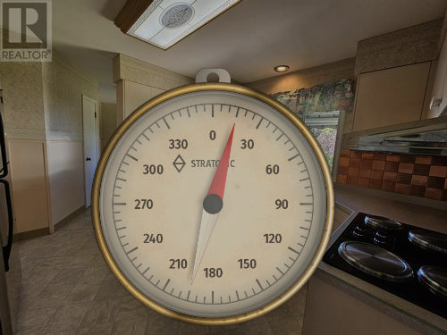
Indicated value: 15°
